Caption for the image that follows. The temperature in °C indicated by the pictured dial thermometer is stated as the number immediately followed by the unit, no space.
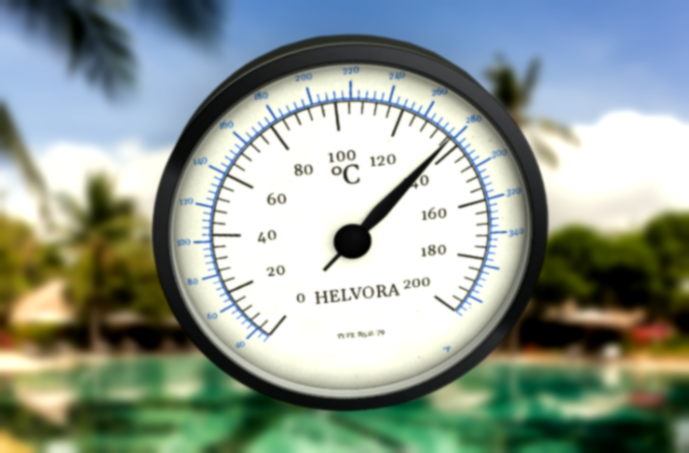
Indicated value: 136°C
